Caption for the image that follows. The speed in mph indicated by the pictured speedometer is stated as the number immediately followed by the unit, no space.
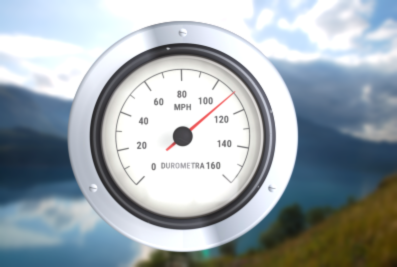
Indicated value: 110mph
